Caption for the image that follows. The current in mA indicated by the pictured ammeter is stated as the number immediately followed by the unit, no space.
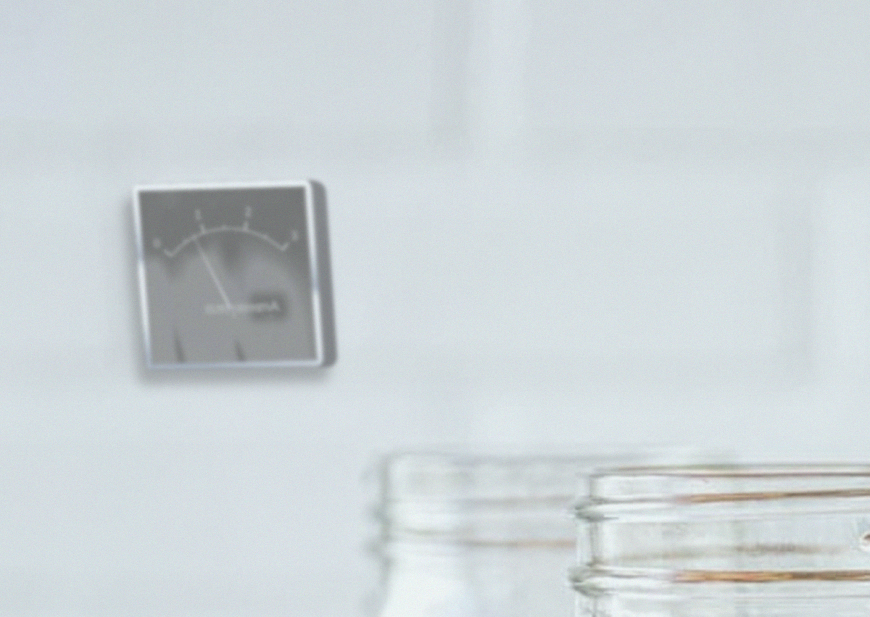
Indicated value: 0.75mA
